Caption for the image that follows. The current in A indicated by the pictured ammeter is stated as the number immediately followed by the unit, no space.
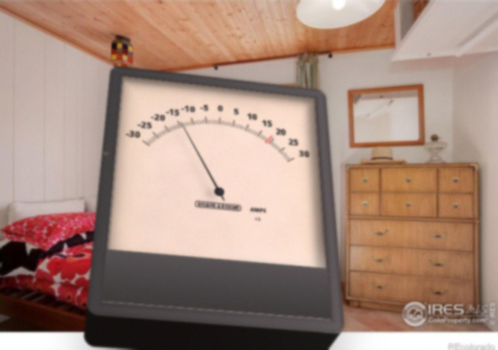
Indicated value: -15A
